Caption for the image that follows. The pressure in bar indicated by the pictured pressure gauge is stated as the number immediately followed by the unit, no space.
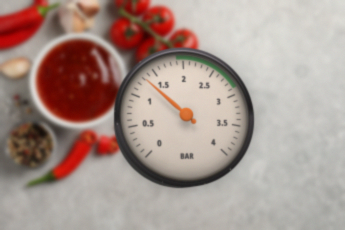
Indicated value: 1.3bar
